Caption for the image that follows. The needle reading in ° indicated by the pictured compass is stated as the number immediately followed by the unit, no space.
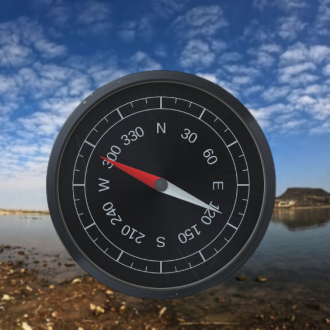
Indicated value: 295°
